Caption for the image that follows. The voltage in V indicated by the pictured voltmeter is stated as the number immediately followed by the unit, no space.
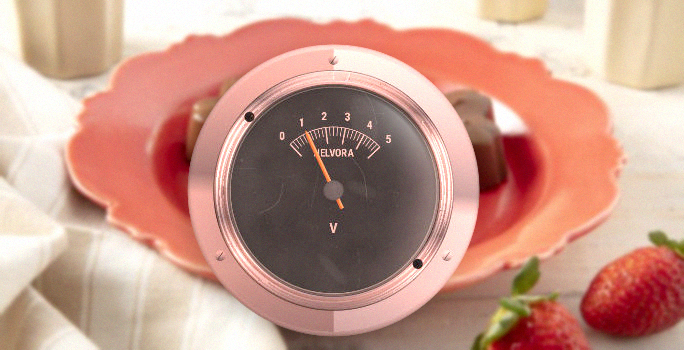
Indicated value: 1V
